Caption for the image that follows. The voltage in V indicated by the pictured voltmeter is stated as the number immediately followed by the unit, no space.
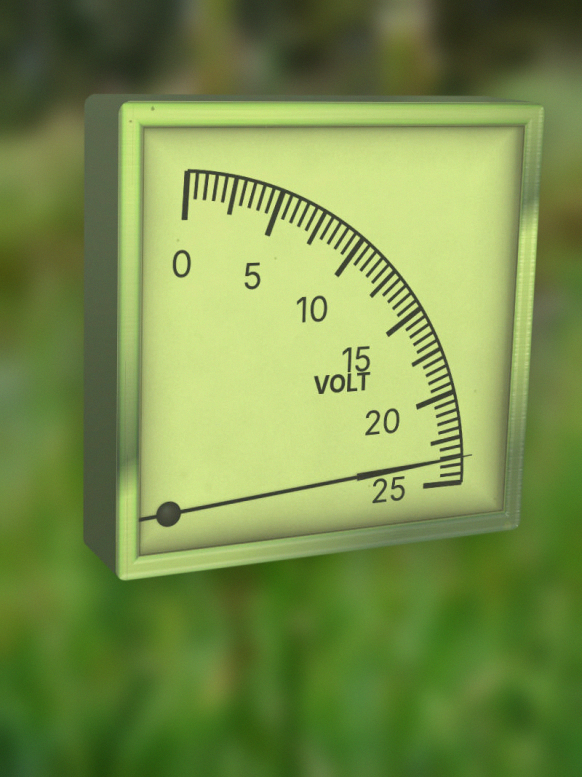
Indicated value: 23.5V
